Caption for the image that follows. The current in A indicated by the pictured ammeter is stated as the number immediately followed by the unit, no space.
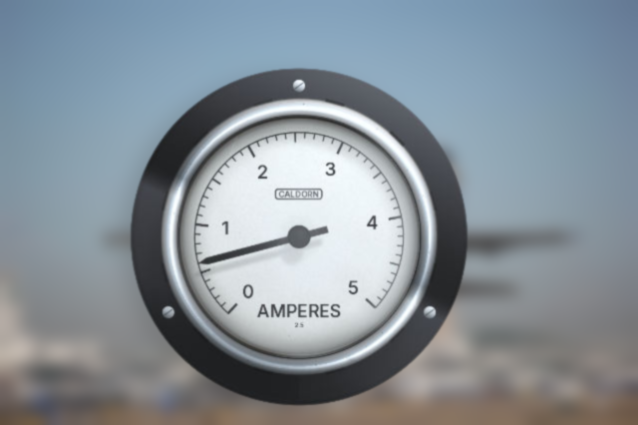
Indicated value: 0.6A
